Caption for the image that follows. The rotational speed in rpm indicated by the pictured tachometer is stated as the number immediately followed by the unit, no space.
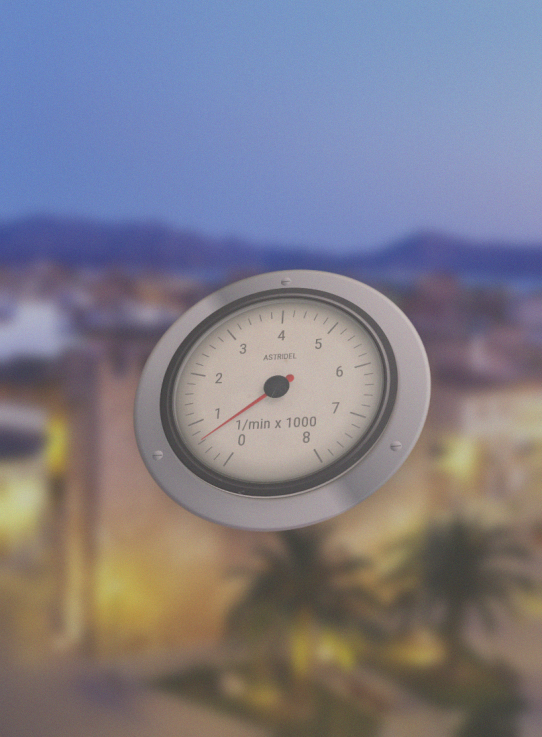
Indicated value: 600rpm
